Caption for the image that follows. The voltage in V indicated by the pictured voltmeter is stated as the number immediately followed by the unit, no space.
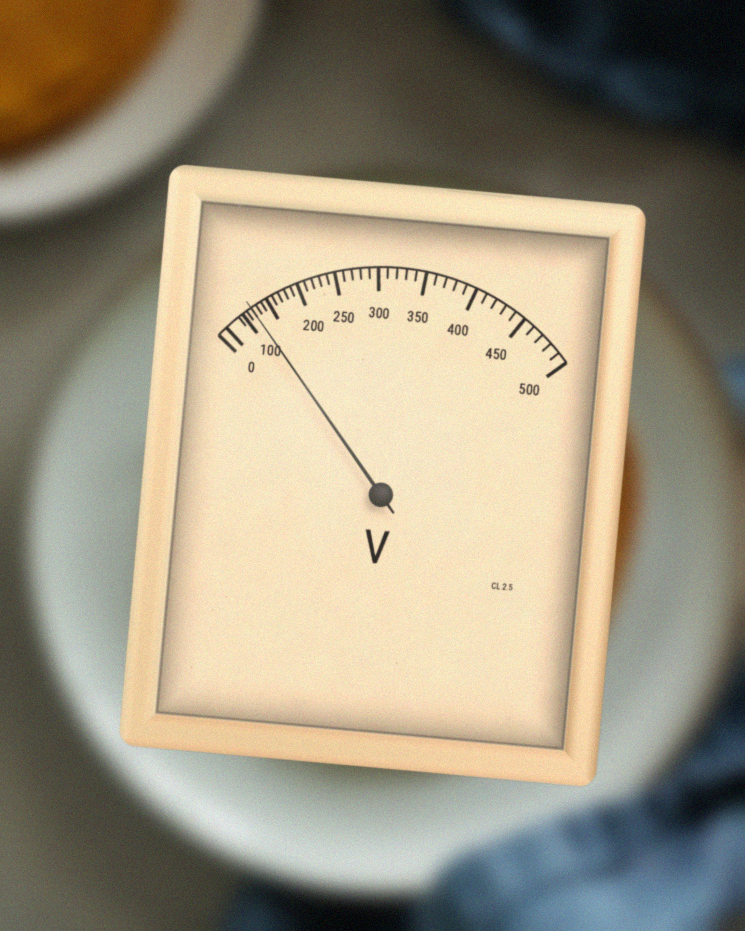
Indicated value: 120V
